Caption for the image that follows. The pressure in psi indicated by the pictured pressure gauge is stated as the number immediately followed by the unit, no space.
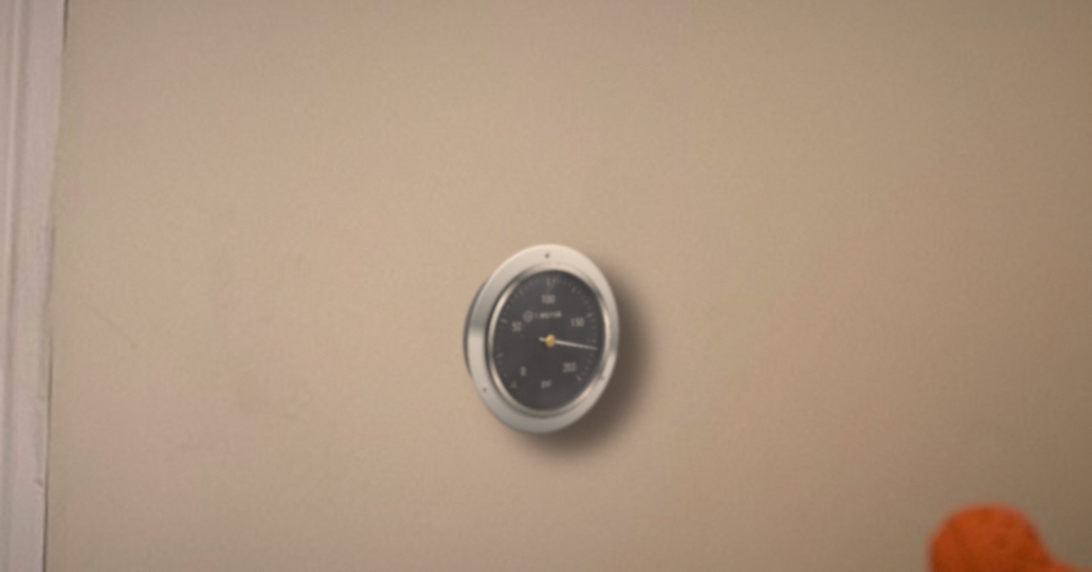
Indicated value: 175psi
